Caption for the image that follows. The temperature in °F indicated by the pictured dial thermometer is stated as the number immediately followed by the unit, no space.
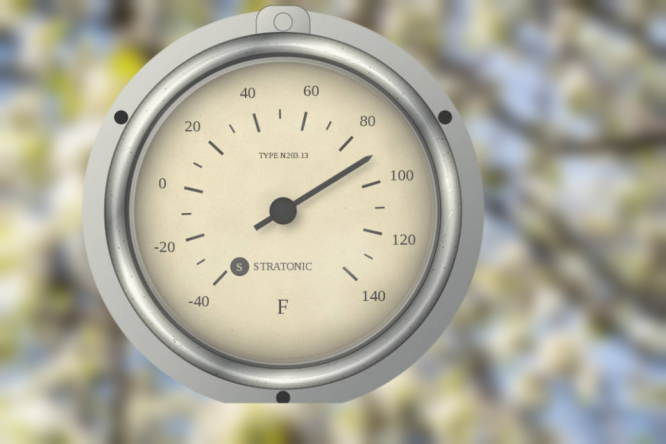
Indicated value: 90°F
